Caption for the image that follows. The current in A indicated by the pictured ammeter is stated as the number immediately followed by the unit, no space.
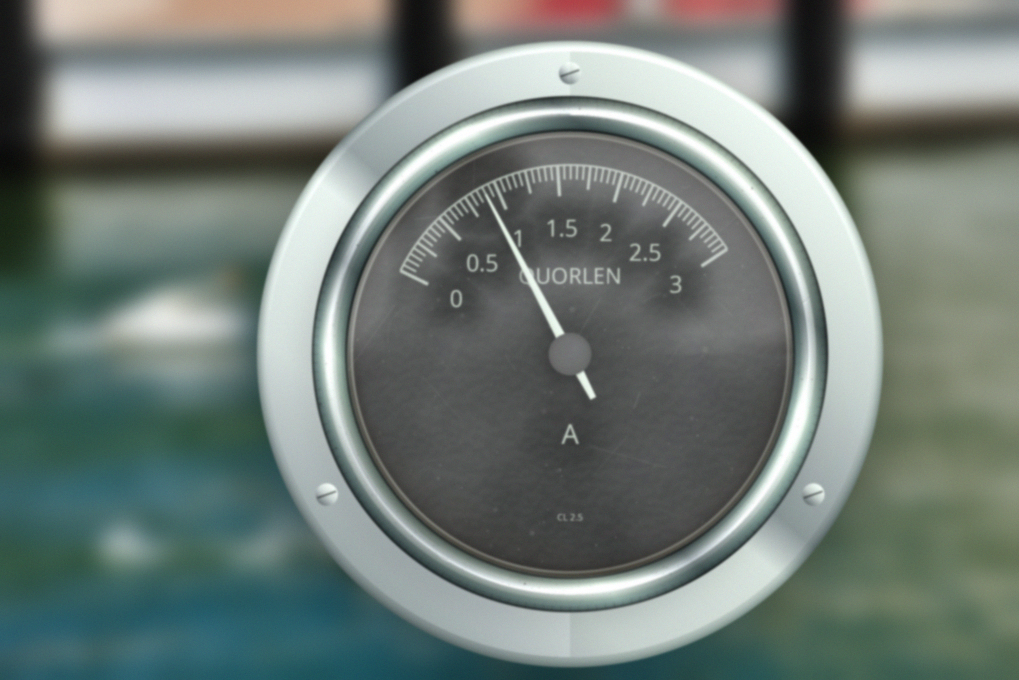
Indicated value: 0.9A
